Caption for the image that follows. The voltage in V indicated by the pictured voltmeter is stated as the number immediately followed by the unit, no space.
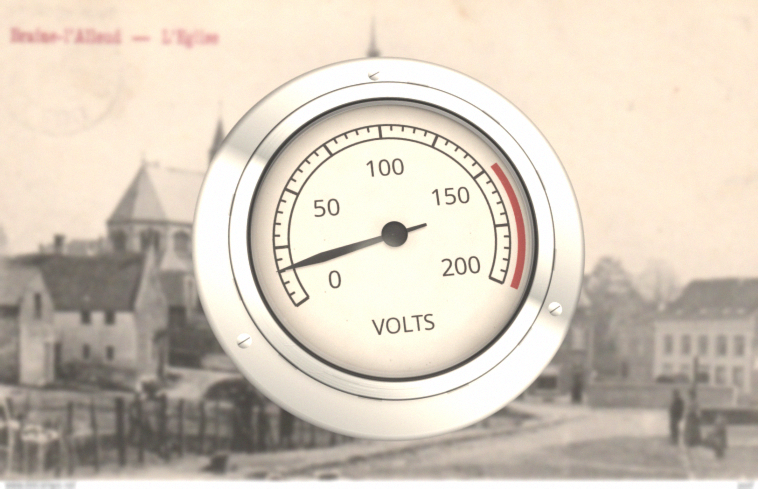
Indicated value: 15V
